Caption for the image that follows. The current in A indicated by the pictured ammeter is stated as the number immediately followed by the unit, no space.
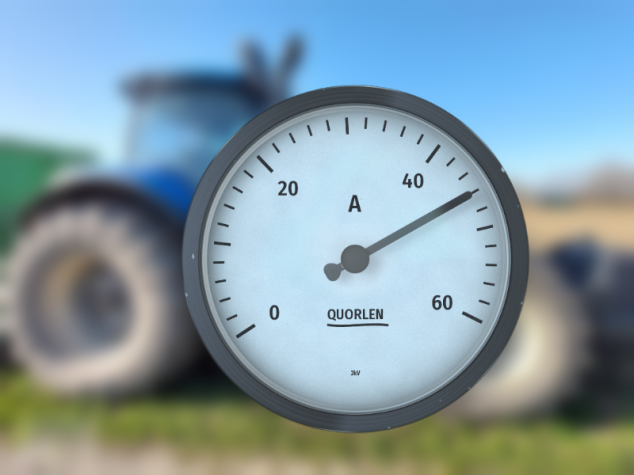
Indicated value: 46A
